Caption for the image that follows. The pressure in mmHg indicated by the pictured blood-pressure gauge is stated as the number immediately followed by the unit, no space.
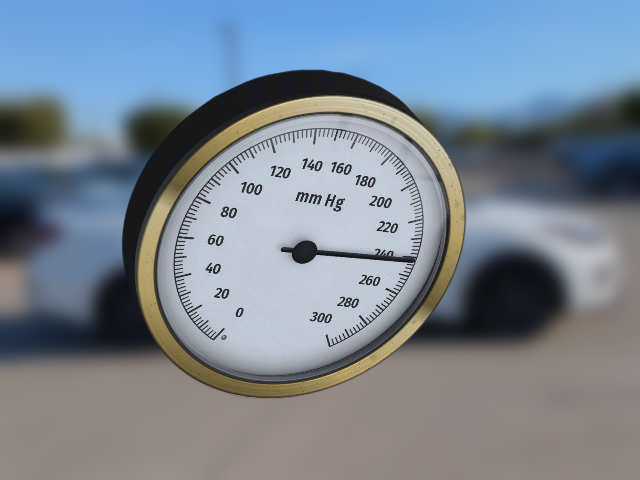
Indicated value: 240mmHg
